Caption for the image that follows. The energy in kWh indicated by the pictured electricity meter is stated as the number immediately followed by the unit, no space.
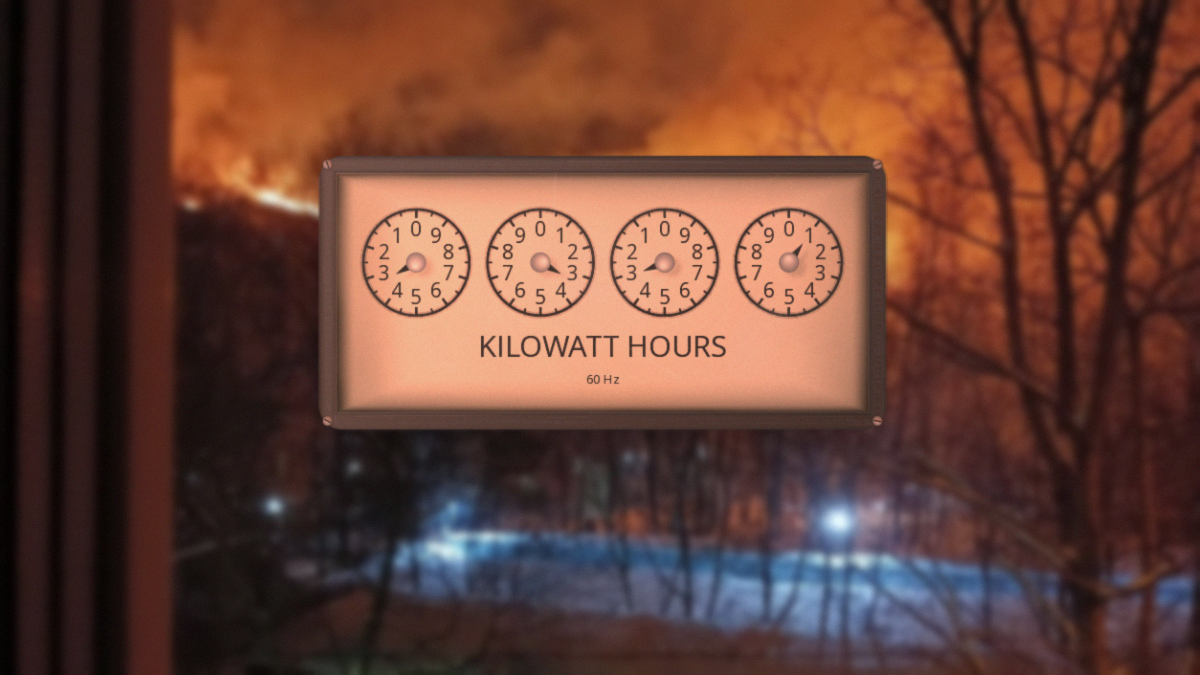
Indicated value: 3331kWh
